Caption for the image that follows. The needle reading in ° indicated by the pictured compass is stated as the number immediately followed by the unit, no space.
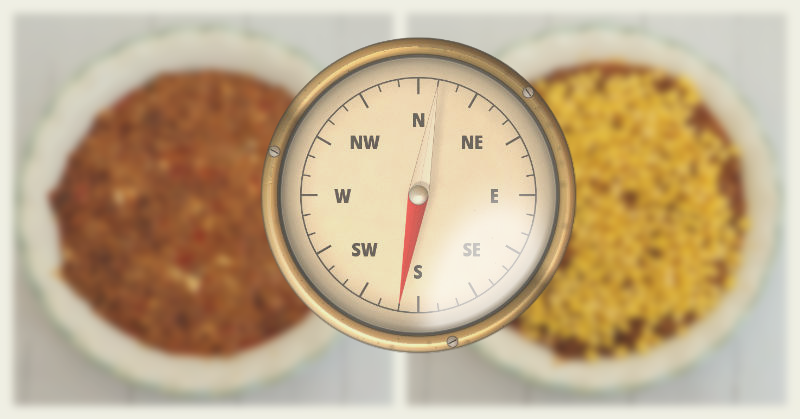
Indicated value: 190°
